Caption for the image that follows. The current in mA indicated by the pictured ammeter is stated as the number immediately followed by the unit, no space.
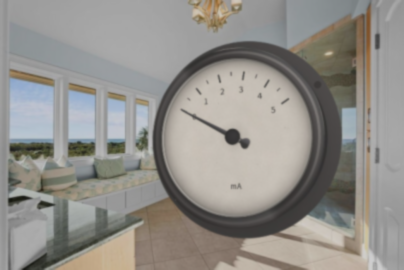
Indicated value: 0mA
